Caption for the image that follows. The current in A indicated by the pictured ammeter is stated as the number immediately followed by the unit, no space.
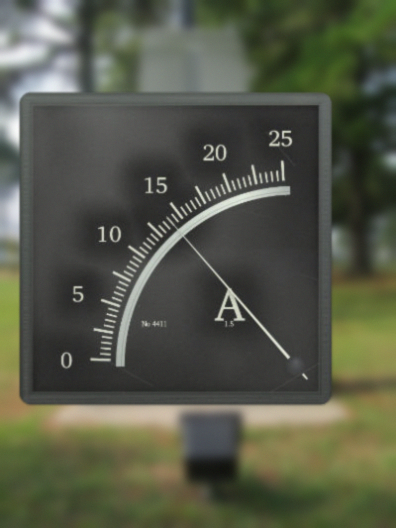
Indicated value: 14A
